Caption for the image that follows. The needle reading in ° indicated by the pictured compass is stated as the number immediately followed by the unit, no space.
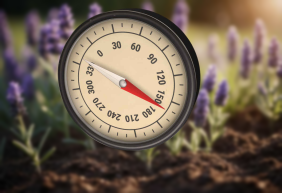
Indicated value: 160°
